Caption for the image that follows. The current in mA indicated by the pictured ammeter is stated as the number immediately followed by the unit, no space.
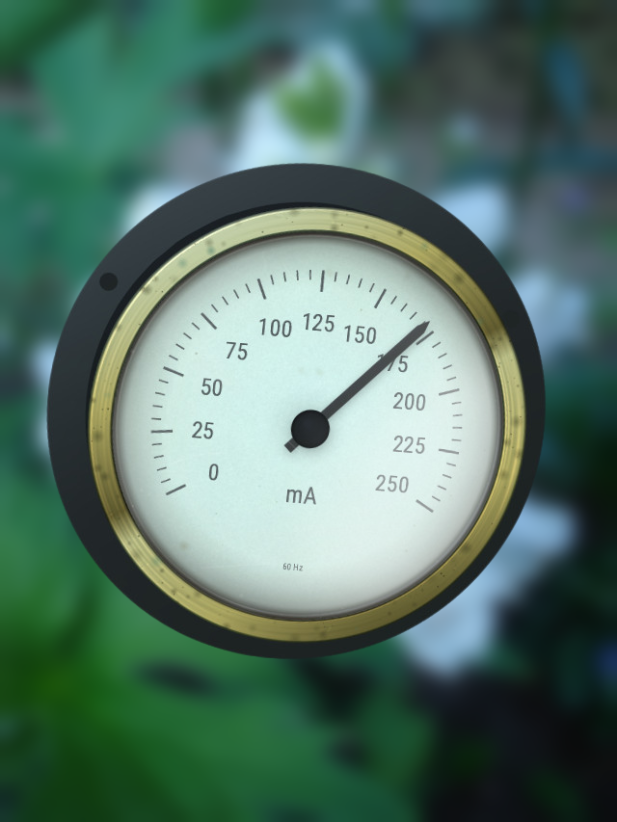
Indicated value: 170mA
